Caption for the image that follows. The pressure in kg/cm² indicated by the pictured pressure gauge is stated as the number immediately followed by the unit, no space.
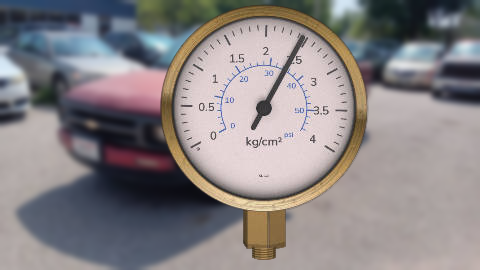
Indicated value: 2.45kg/cm²
